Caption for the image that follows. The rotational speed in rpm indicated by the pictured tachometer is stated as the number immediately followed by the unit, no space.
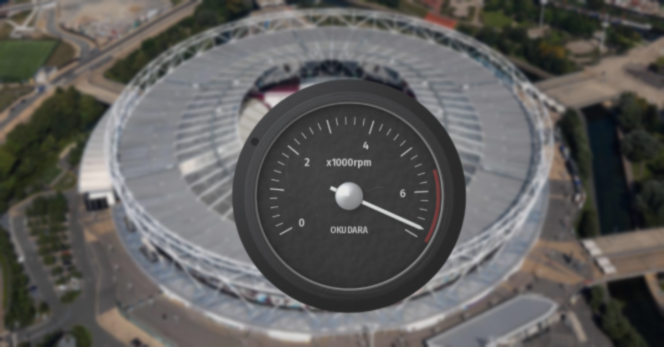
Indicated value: 6800rpm
